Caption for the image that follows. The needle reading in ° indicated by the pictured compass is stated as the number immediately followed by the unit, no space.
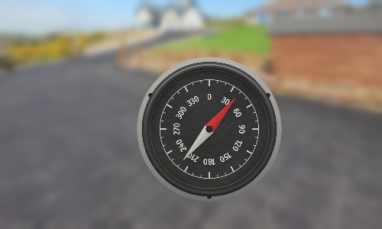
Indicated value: 40°
